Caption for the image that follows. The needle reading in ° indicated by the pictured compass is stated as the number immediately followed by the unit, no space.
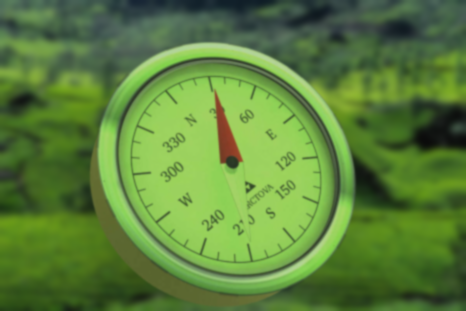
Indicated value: 30°
